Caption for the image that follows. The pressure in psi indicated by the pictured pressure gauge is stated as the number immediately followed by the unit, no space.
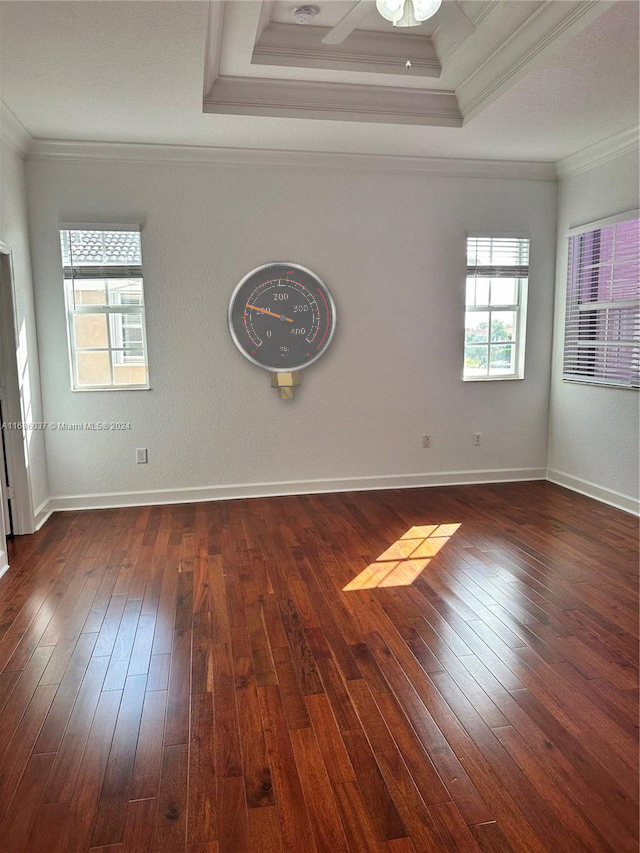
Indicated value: 100psi
